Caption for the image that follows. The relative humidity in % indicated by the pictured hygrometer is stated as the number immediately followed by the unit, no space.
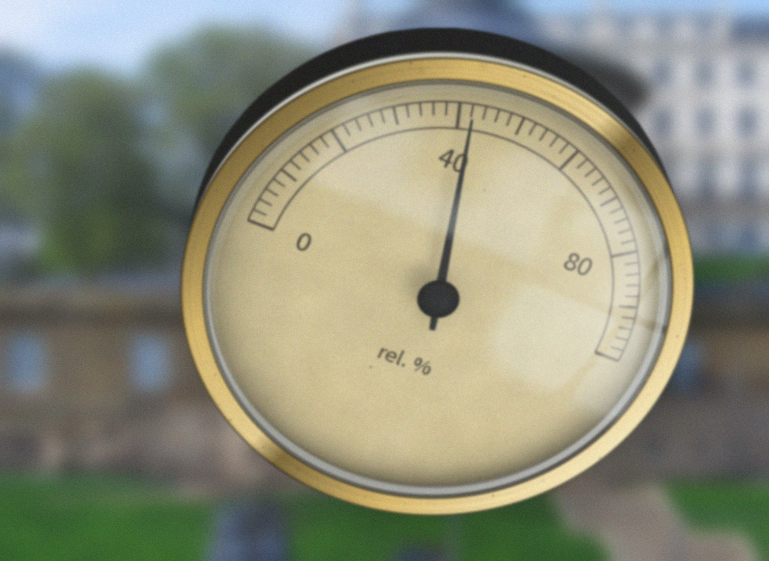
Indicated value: 42%
